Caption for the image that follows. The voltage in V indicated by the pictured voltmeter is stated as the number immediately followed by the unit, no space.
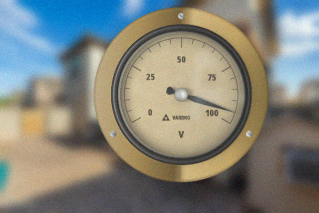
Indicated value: 95V
